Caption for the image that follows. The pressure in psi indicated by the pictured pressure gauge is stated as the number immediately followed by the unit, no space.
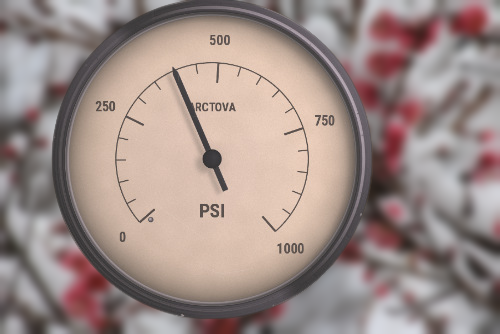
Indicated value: 400psi
